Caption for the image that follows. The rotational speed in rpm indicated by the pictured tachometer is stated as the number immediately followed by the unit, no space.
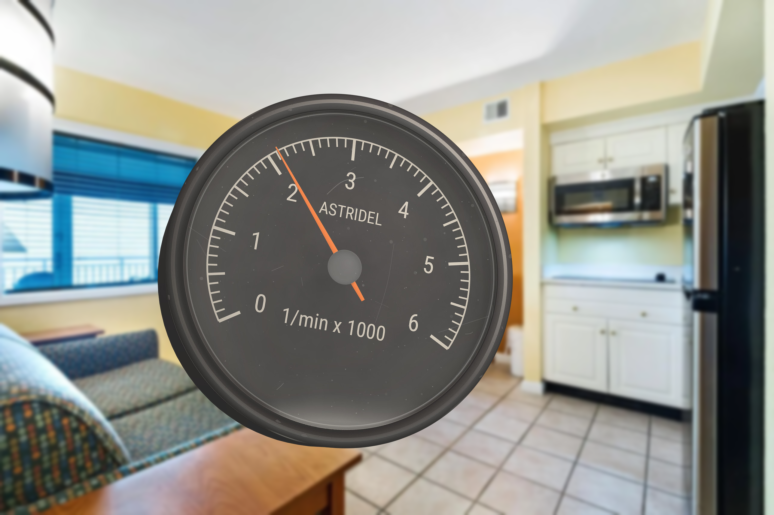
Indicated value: 2100rpm
